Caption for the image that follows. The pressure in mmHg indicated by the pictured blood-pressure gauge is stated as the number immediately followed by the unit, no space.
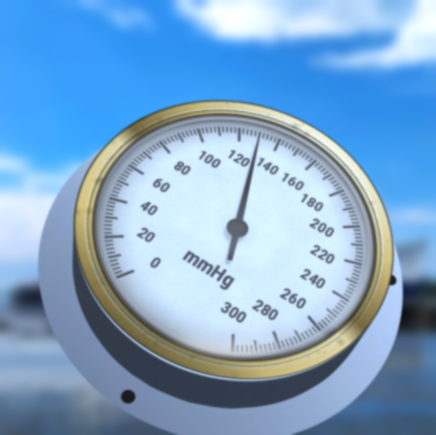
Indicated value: 130mmHg
